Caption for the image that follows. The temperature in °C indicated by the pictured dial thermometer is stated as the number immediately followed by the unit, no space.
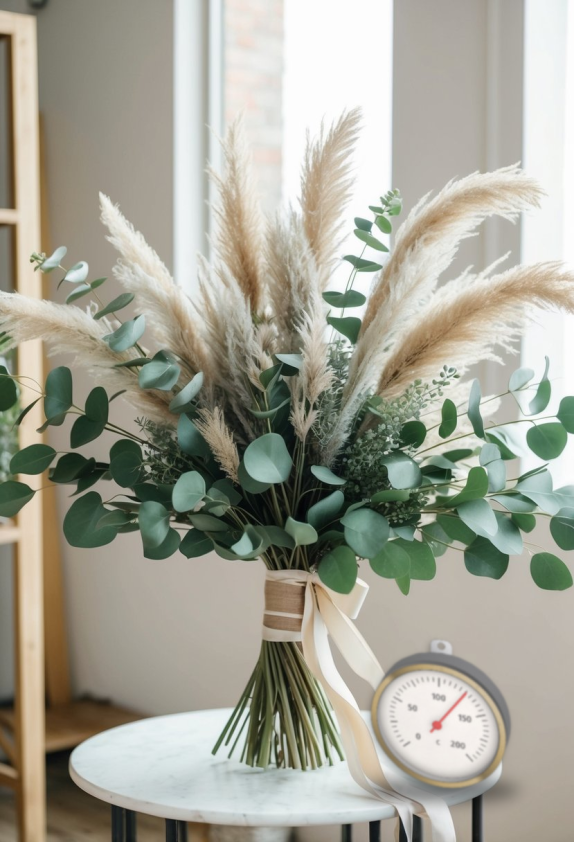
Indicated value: 125°C
